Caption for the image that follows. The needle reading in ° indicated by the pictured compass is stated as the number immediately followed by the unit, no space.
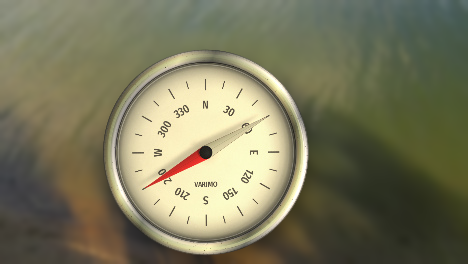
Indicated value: 240°
